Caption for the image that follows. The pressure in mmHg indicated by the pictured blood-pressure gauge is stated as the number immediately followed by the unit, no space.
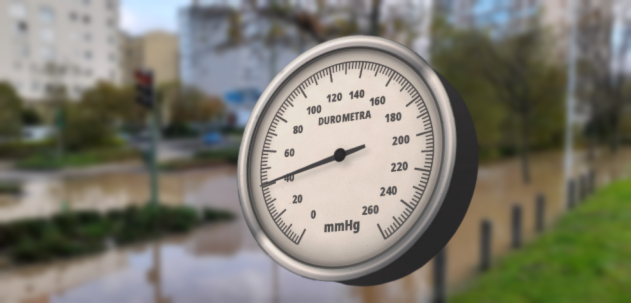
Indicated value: 40mmHg
